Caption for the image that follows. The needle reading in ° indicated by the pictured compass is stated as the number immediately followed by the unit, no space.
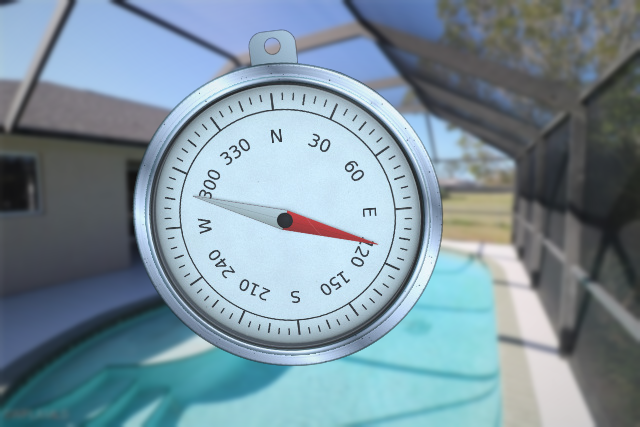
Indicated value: 110°
